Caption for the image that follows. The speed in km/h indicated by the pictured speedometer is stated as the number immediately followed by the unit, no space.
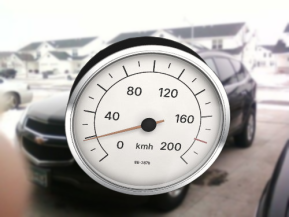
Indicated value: 20km/h
